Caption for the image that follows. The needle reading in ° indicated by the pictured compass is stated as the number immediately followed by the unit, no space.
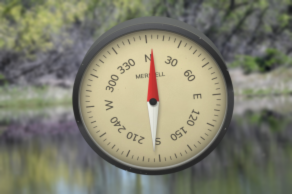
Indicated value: 5°
